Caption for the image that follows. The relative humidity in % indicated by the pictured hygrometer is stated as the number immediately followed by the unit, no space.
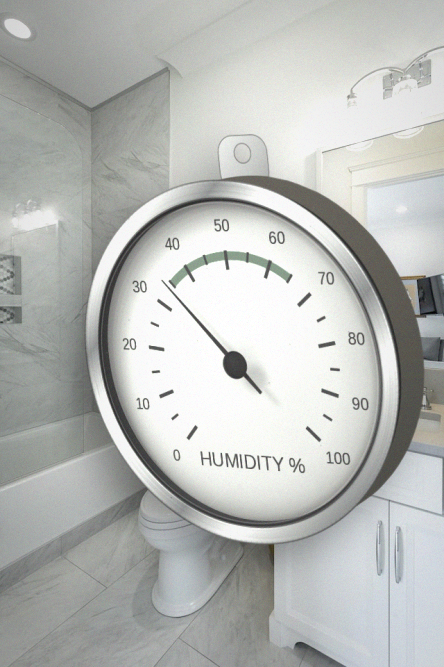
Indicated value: 35%
